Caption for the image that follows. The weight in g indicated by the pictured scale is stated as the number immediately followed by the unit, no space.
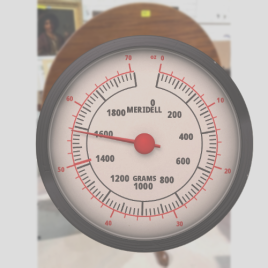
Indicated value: 1580g
